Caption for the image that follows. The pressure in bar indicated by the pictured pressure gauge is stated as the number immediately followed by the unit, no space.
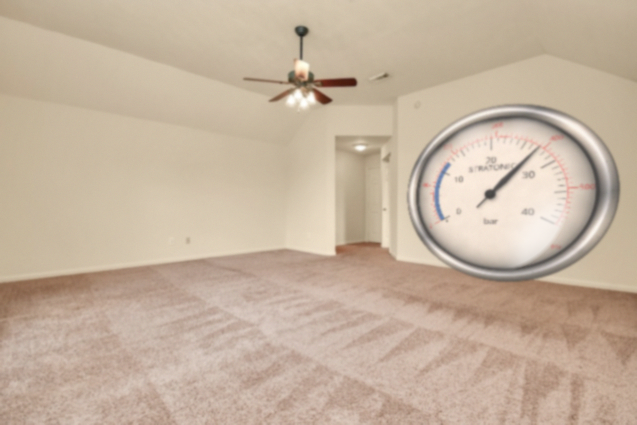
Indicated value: 27bar
